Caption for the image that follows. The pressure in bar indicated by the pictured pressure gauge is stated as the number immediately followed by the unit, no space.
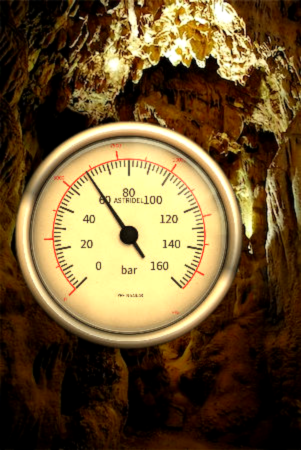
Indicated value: 60bar
